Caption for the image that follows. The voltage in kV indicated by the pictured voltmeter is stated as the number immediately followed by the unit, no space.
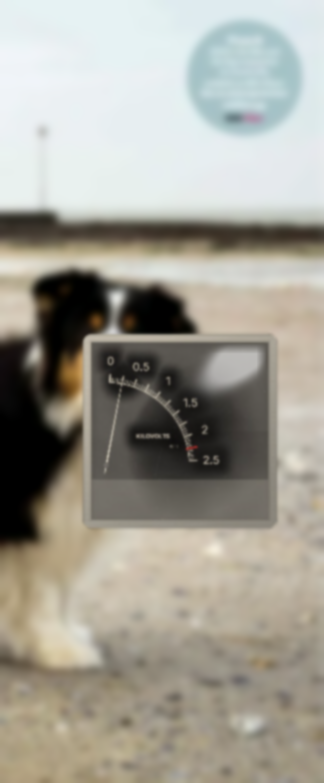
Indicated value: 0.25kV
